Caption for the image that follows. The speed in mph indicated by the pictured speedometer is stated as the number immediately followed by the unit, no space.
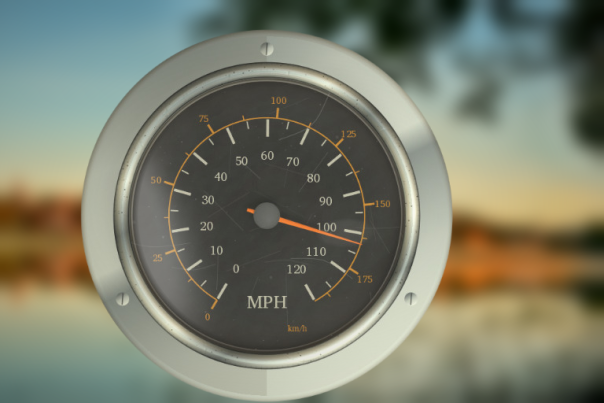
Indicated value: 102.5mph
